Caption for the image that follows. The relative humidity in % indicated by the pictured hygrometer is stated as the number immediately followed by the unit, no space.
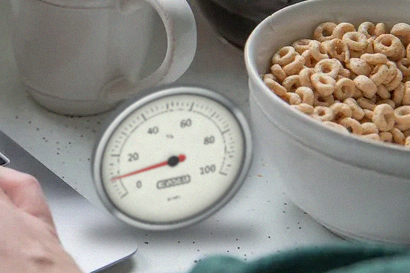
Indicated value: 10%
